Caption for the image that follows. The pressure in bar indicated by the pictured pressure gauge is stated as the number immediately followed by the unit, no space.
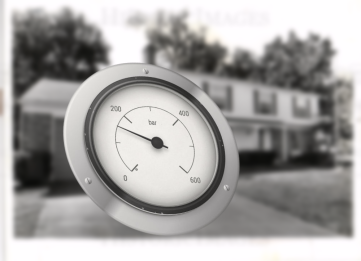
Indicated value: 150bar
